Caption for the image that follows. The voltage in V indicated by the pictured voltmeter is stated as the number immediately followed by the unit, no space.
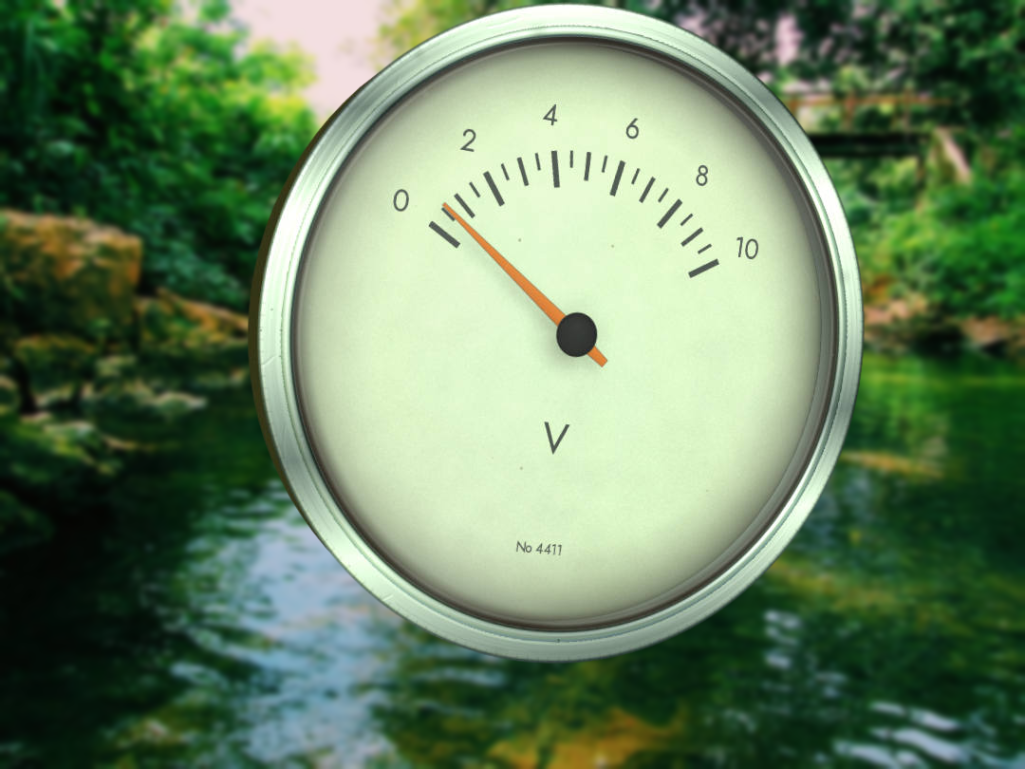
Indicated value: 0.5V
